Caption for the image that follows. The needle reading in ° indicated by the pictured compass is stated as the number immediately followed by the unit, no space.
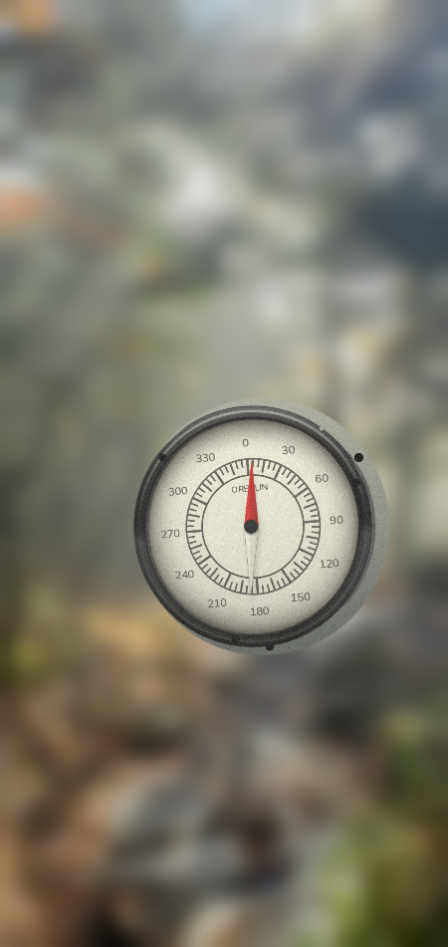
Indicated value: 5°
